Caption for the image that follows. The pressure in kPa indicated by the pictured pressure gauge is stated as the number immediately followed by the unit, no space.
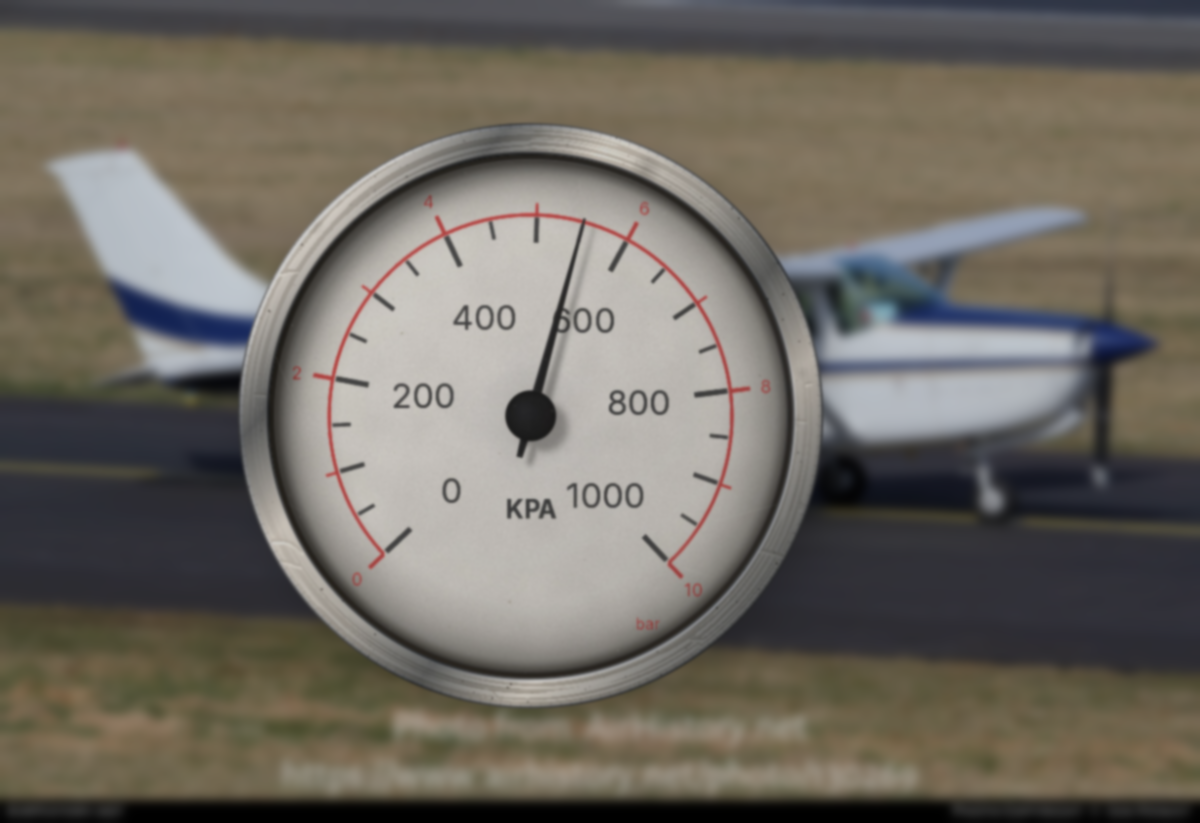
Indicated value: 550kPa
